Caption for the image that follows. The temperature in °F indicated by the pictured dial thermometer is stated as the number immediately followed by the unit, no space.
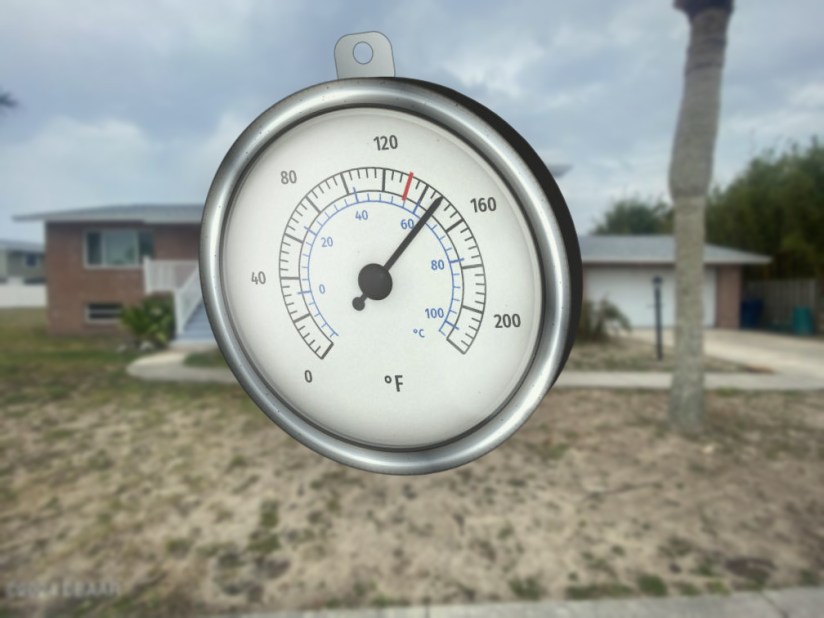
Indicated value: 148°F
